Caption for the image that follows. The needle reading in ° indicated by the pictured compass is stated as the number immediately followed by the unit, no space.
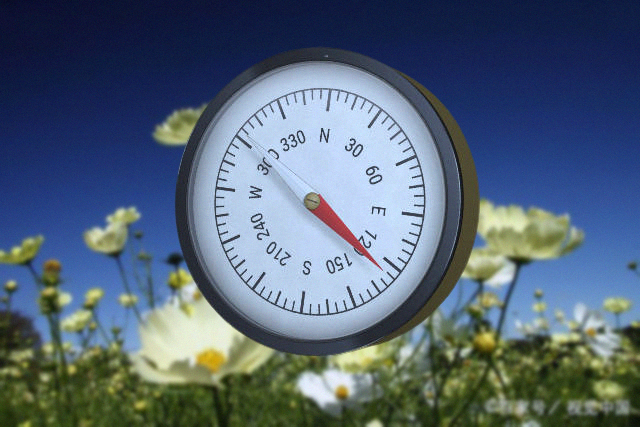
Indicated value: 125°
